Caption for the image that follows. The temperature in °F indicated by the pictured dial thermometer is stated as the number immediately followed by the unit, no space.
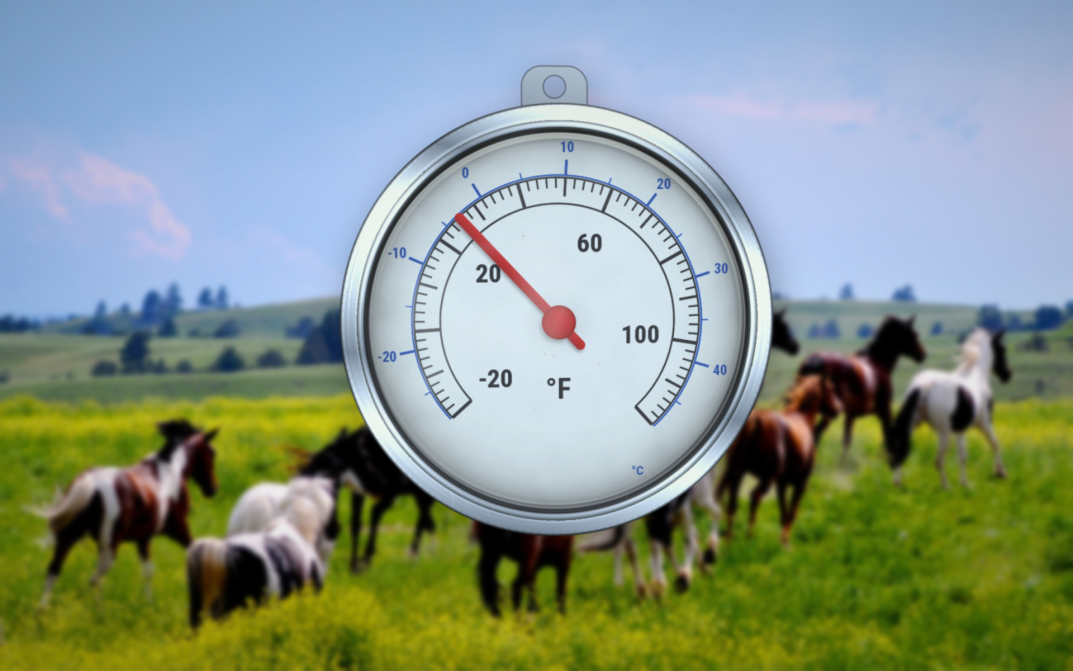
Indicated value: 26°F
